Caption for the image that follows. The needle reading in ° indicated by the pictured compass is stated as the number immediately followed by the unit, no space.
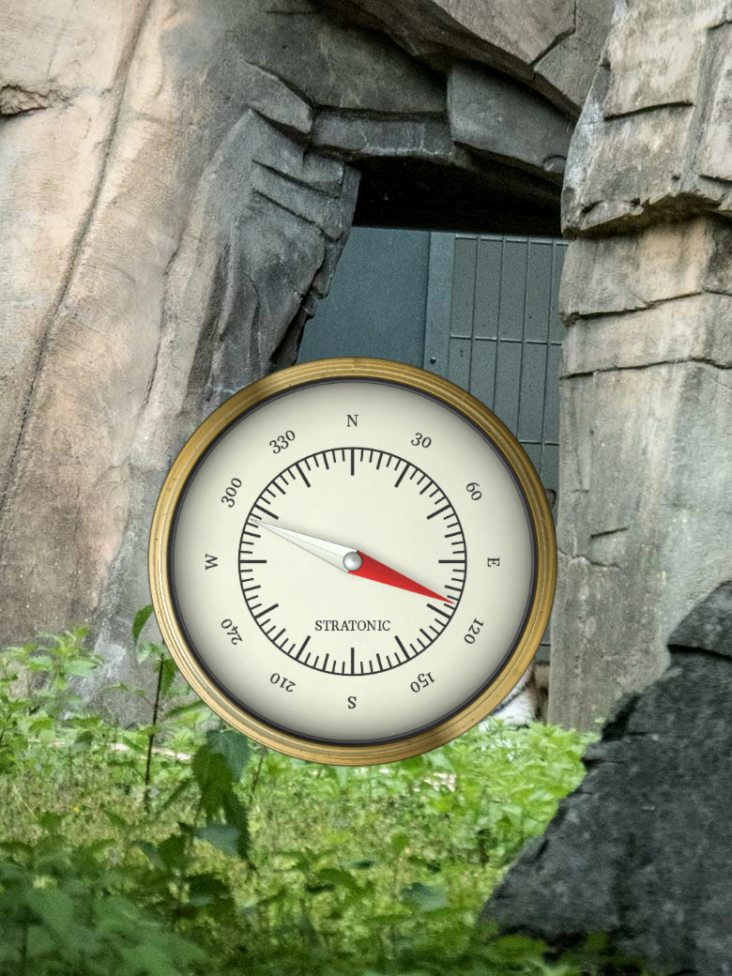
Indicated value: 112.5°
